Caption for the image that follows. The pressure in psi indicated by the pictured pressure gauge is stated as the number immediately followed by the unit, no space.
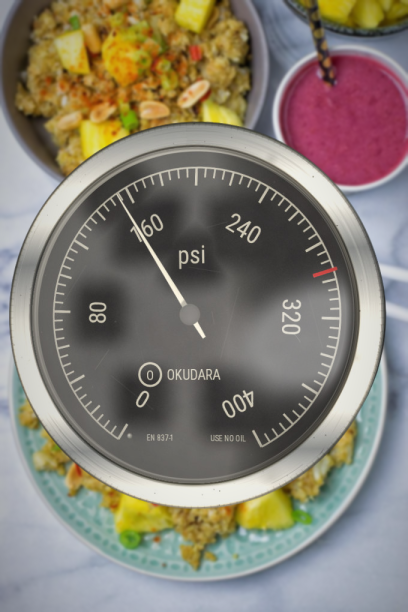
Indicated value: 155psi
